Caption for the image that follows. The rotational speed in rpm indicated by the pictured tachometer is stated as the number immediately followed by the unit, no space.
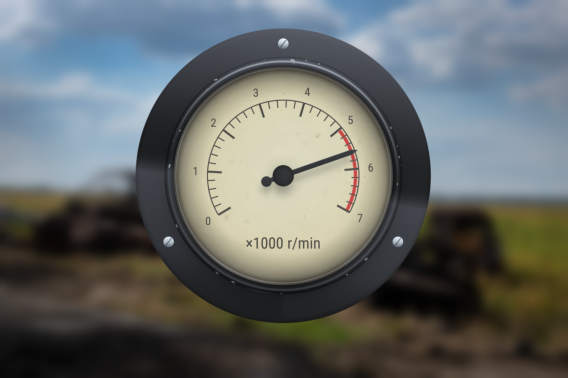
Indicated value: 5600rpm
